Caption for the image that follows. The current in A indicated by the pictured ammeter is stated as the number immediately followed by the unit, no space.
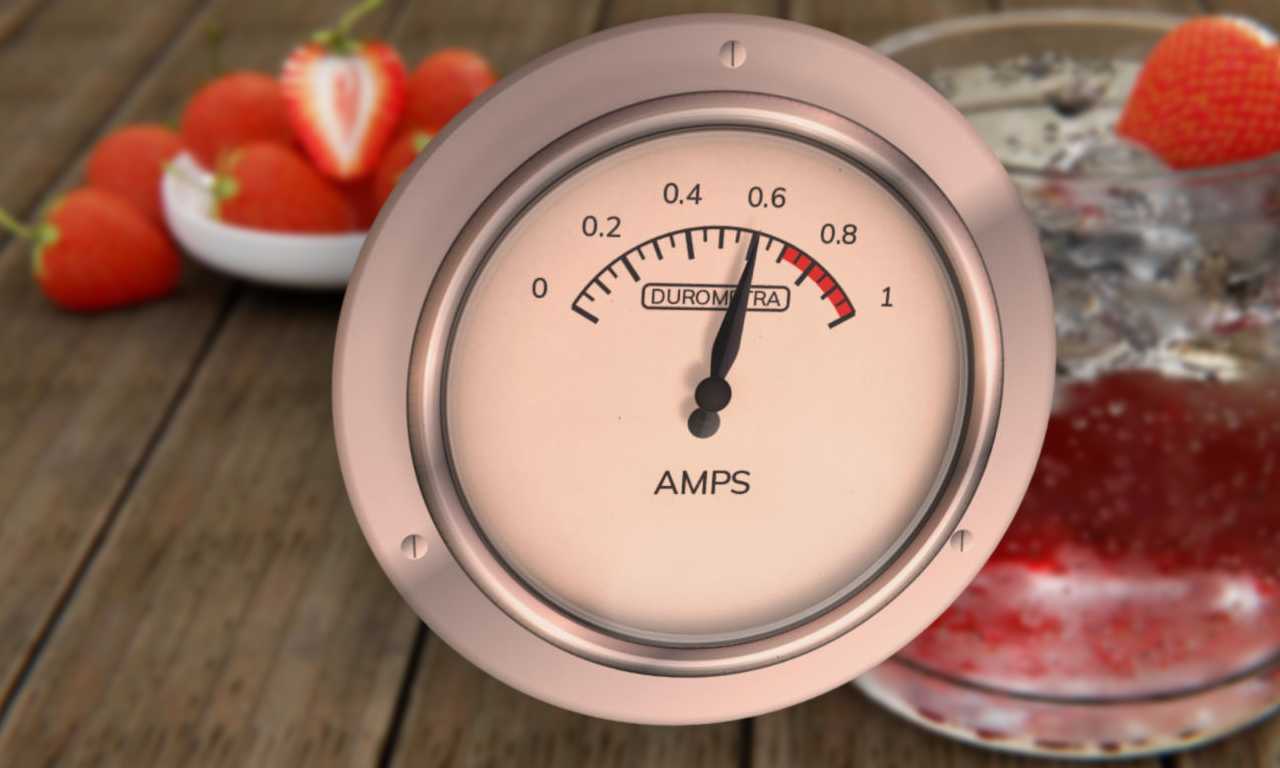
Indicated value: 0.6A
